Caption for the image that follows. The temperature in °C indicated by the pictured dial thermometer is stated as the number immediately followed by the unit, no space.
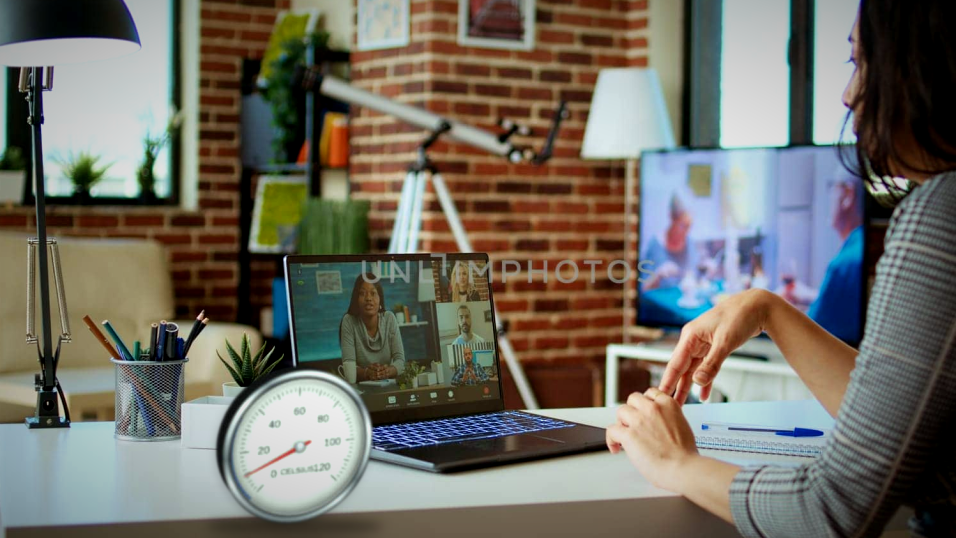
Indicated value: 10°C
